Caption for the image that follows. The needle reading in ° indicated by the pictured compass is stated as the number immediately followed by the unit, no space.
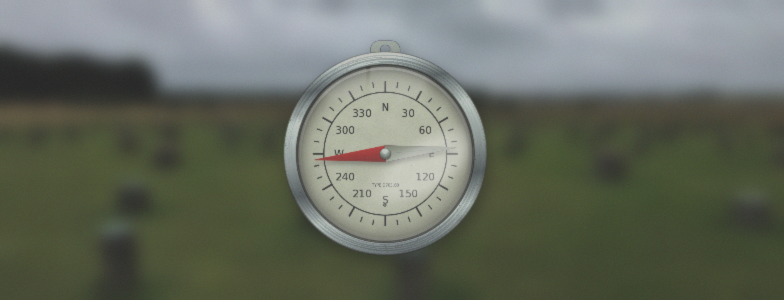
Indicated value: 265°
